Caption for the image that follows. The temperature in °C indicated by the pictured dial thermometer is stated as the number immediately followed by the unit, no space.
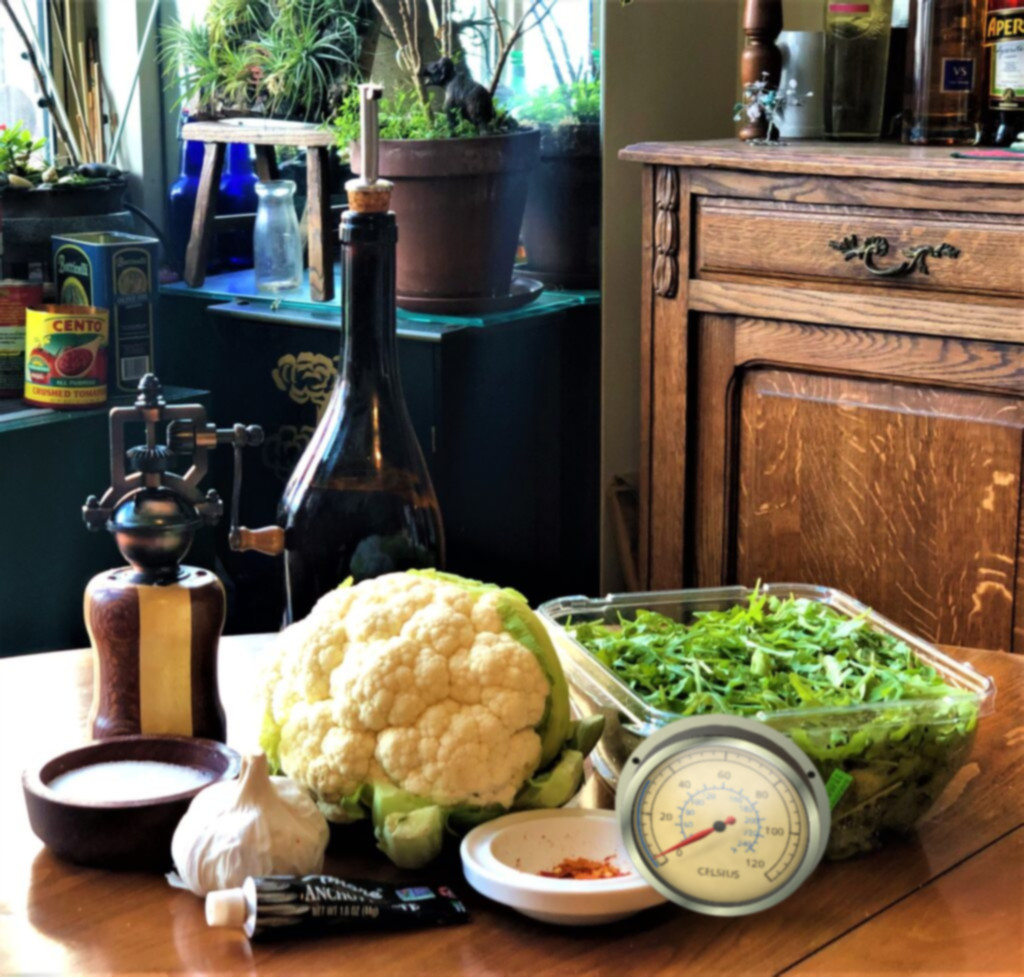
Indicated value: 4°C
